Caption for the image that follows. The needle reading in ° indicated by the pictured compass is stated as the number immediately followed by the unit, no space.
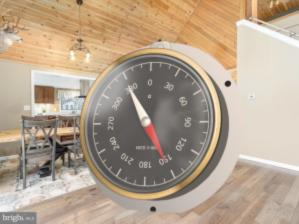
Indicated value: 150°
